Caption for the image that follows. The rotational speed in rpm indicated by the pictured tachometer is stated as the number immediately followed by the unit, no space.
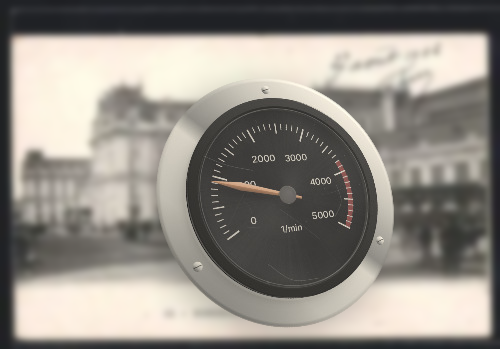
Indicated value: 900rpm
